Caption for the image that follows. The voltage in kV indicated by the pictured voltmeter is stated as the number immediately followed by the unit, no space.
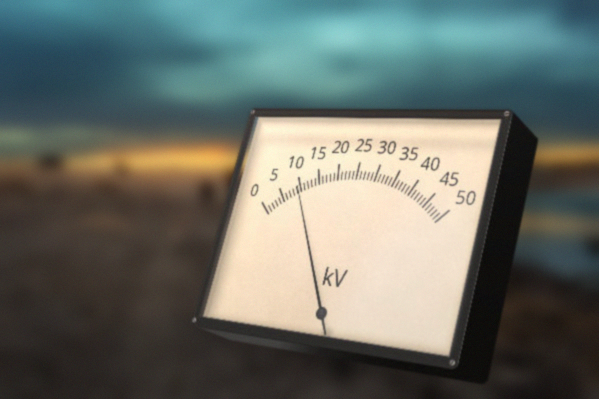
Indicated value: 10kV
